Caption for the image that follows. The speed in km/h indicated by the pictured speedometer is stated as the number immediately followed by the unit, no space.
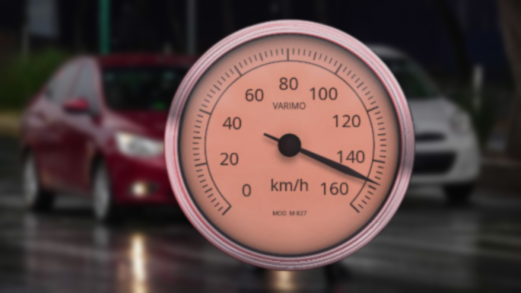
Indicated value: 148km/h
